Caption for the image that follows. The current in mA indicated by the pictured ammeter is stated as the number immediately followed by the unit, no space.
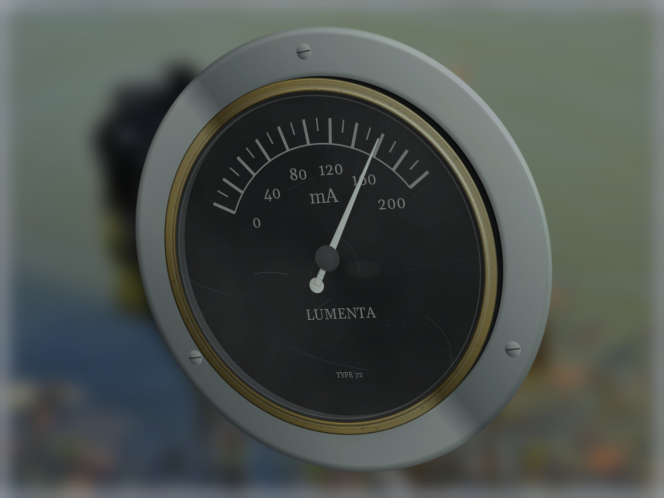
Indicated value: 160mA
